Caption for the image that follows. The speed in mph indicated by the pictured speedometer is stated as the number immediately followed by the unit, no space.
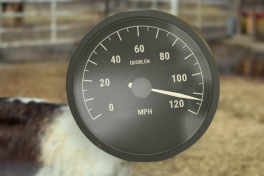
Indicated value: 112.5mph
